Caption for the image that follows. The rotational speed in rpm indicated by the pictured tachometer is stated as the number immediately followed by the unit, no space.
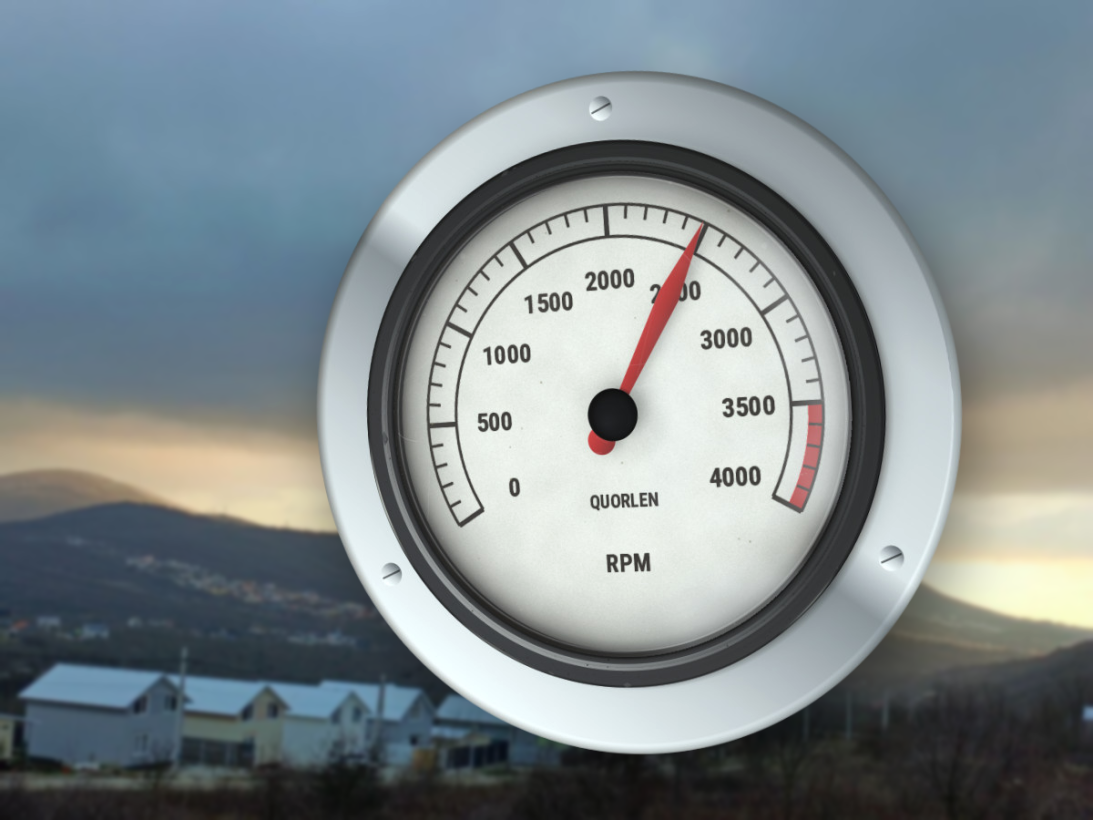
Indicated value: 2500rpm
